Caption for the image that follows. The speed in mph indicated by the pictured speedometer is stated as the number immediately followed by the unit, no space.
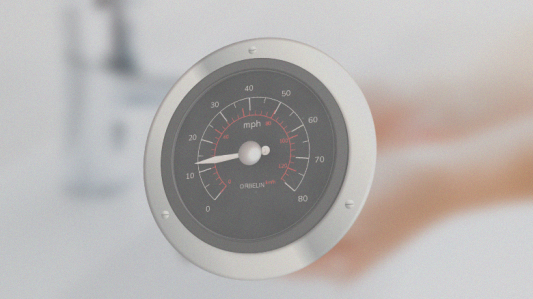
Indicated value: 12.5mph
